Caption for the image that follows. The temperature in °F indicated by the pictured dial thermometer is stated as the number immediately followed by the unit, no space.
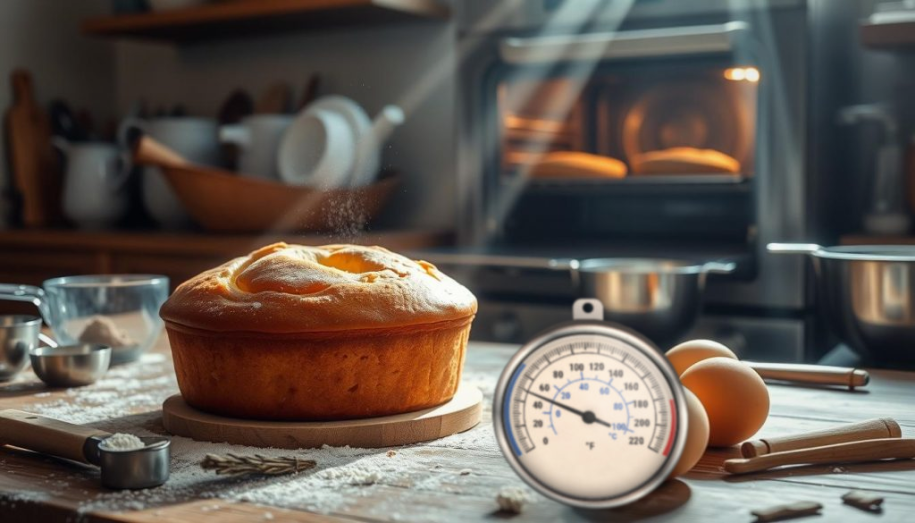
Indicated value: 50°F
